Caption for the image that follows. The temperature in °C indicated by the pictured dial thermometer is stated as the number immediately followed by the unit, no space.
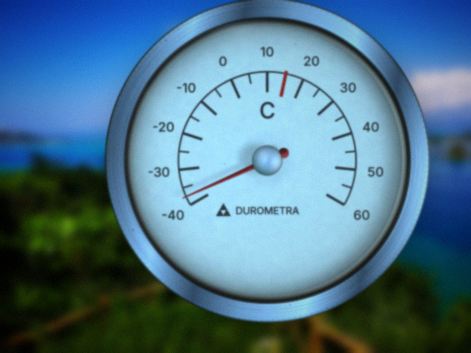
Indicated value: -37.5°C
